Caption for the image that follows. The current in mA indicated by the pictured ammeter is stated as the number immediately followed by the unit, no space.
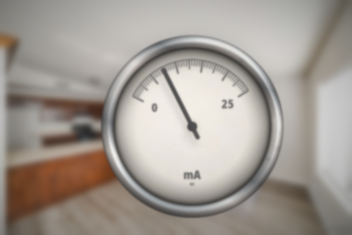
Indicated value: 7.5mA
